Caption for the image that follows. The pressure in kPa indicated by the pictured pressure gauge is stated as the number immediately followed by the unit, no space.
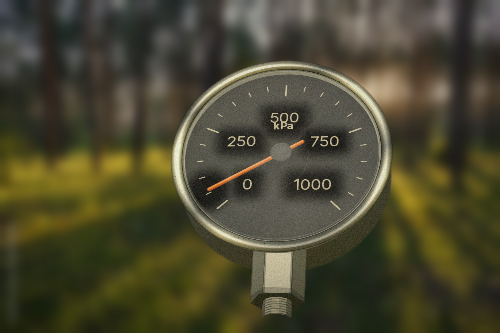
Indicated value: 50kPa
